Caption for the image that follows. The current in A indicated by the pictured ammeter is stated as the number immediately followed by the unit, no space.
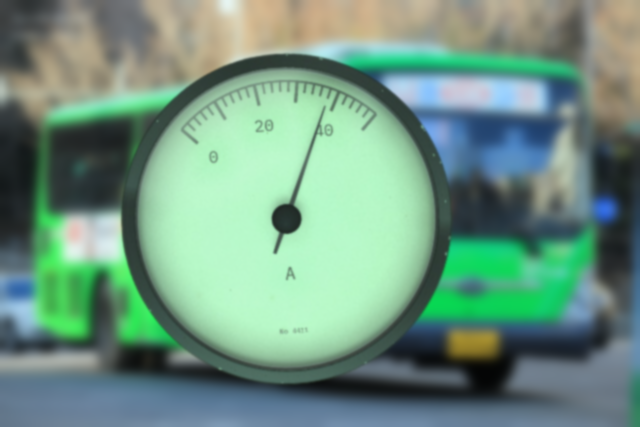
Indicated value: 38A
